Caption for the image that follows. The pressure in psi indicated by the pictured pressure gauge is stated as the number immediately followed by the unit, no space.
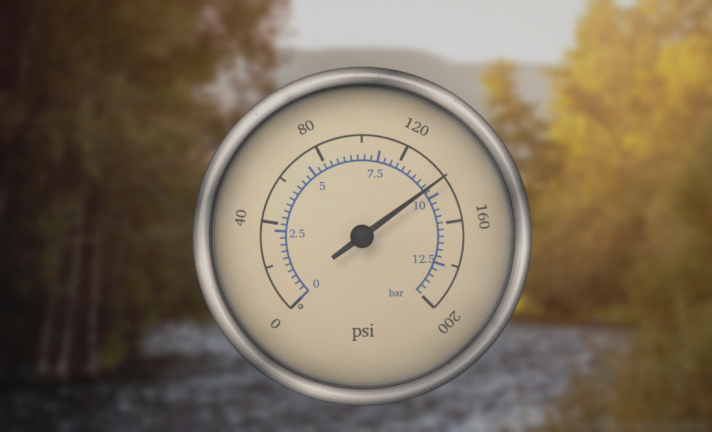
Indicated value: 140psi
